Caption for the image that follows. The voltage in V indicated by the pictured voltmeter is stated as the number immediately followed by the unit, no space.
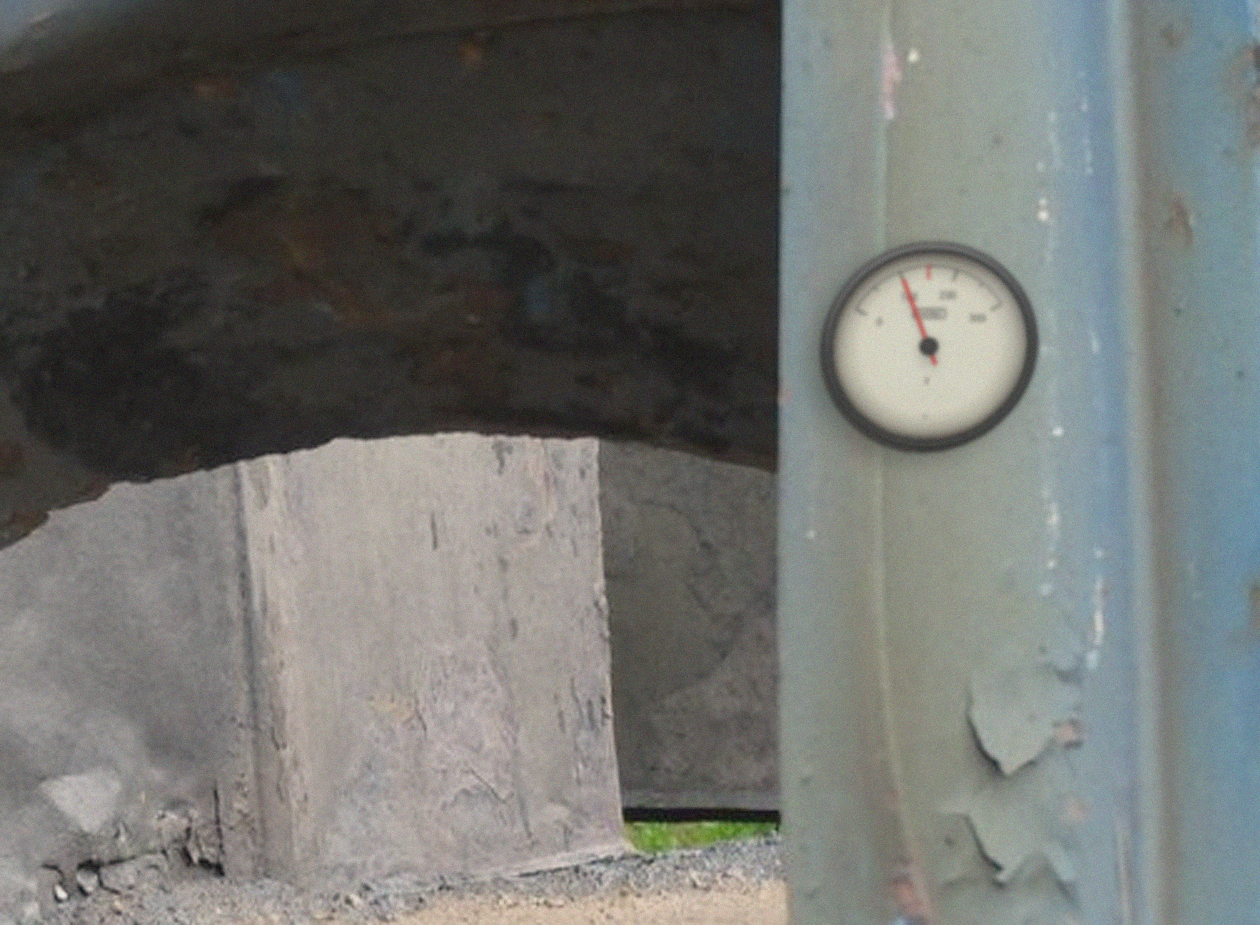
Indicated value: 100V
